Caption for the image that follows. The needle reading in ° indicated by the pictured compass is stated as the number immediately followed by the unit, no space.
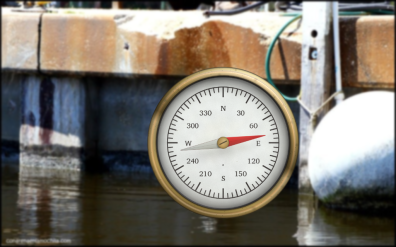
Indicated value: 80°
